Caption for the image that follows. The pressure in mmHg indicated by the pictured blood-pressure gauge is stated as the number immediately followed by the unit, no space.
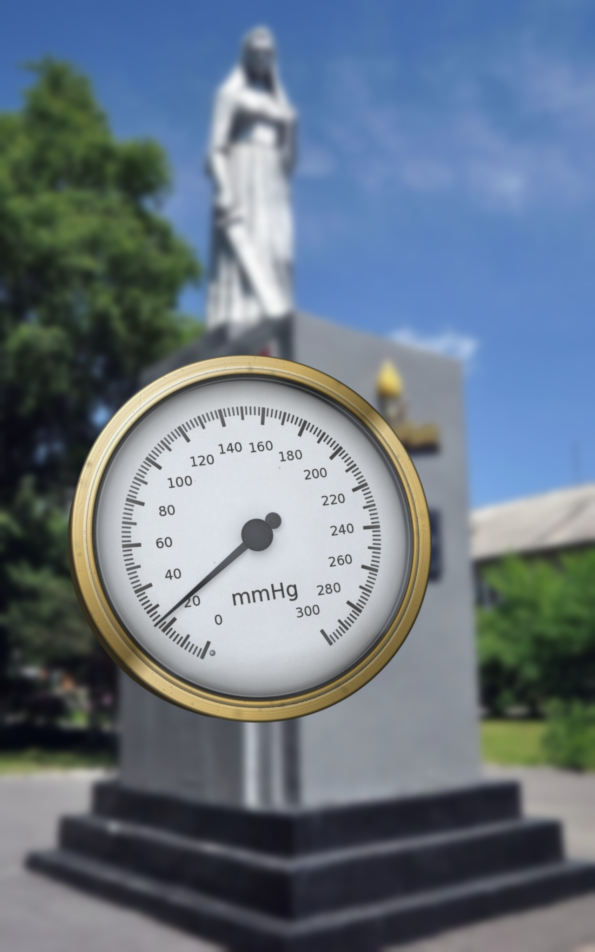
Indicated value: 24mmHg
